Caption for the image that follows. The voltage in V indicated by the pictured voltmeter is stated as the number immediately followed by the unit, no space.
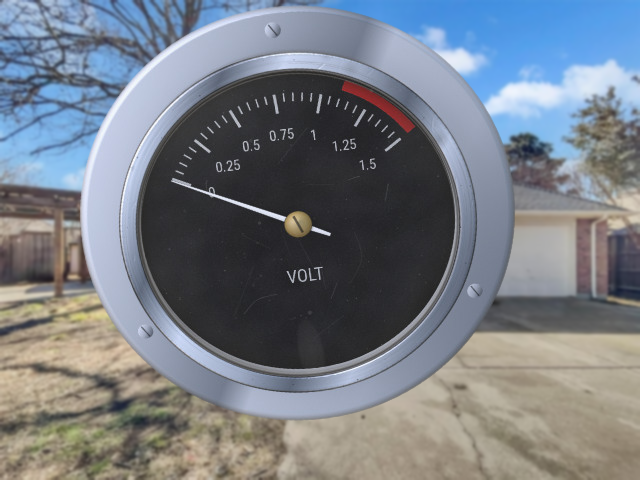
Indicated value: 0V
